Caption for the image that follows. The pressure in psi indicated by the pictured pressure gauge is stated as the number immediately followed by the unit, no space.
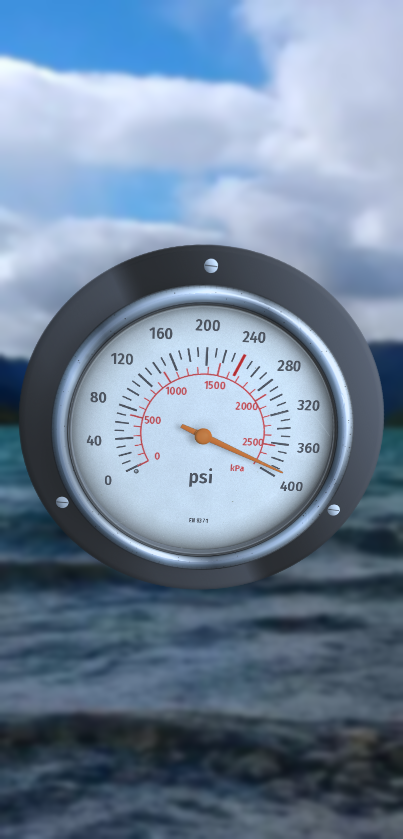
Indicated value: 390psi
